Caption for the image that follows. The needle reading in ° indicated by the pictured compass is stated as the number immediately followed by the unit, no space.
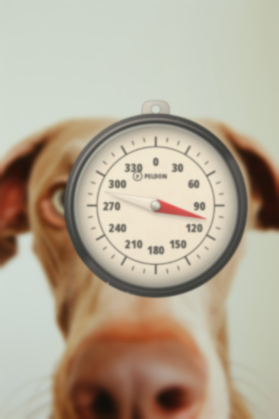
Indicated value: 105°
